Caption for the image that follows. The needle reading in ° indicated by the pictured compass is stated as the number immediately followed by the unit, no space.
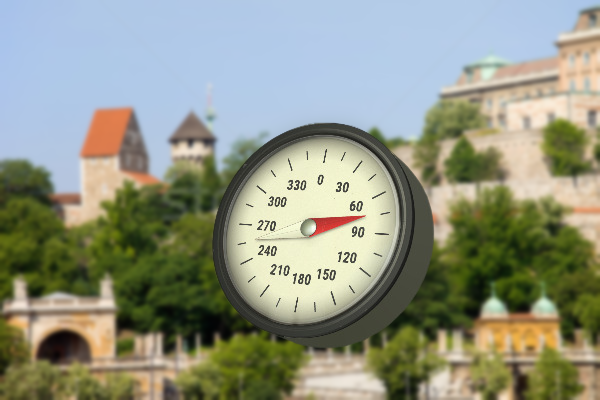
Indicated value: 75°
